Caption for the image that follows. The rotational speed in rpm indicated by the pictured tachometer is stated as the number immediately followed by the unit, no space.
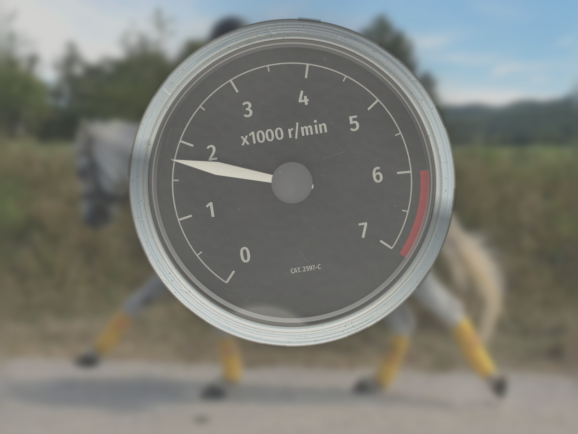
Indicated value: 1750rpm
